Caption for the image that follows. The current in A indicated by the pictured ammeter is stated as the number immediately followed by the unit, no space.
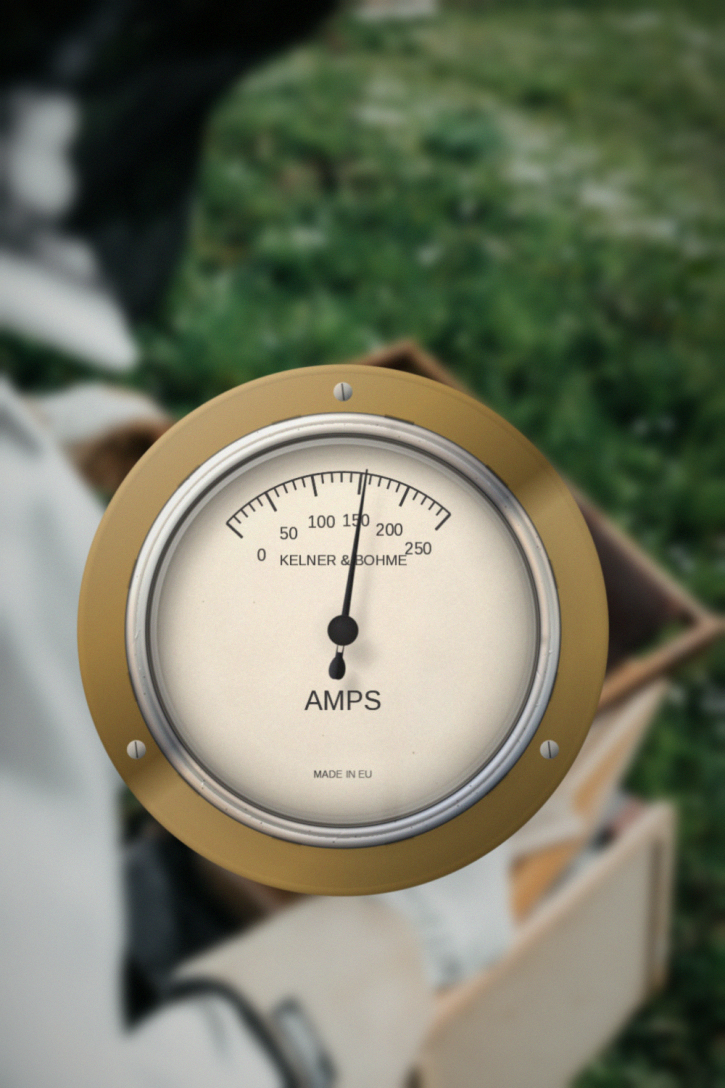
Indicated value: 155A
